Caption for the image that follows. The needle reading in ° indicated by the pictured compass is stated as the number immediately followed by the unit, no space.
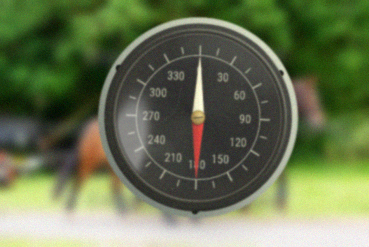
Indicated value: 180°
